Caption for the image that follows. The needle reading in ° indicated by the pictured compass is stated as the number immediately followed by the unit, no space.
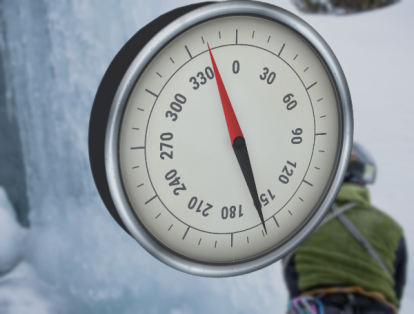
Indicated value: 340°
